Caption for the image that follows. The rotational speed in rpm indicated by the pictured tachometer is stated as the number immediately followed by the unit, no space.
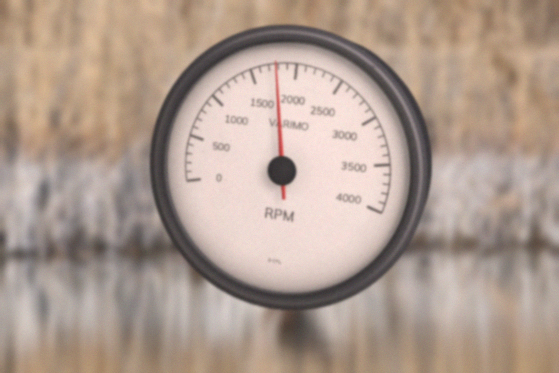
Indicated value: 1800rpm
